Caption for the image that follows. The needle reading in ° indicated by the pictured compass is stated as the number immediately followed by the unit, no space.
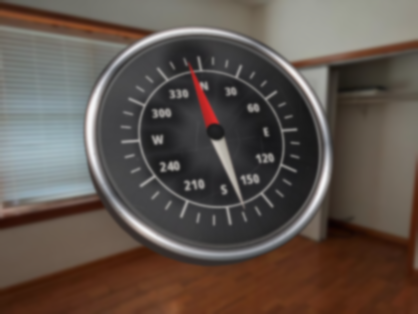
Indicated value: 350°
